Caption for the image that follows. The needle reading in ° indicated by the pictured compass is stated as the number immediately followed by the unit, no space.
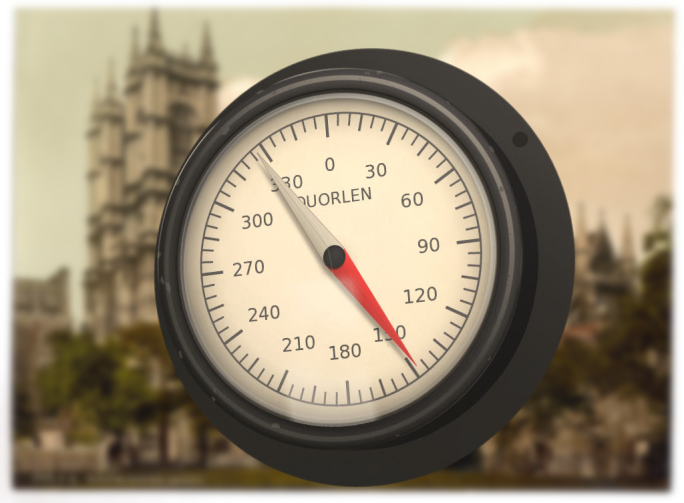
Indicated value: 147.5°
